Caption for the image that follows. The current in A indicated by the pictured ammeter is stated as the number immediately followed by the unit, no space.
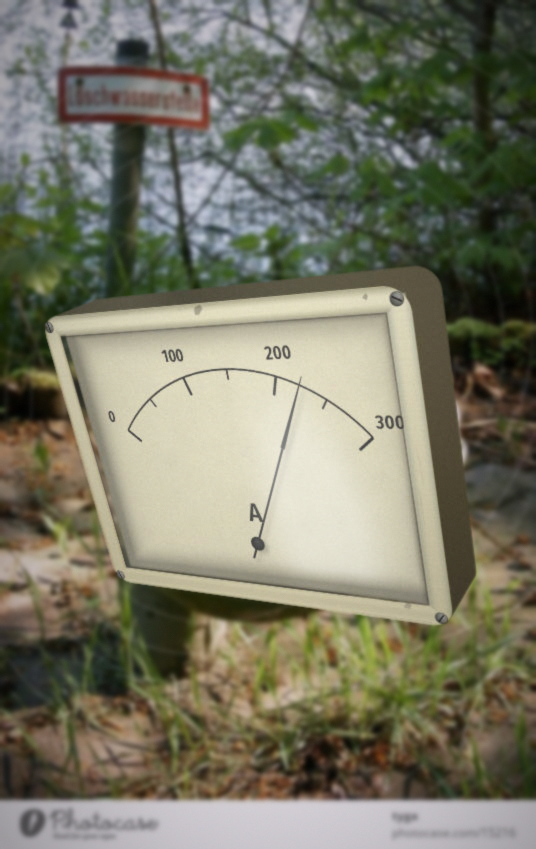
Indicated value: 225A
